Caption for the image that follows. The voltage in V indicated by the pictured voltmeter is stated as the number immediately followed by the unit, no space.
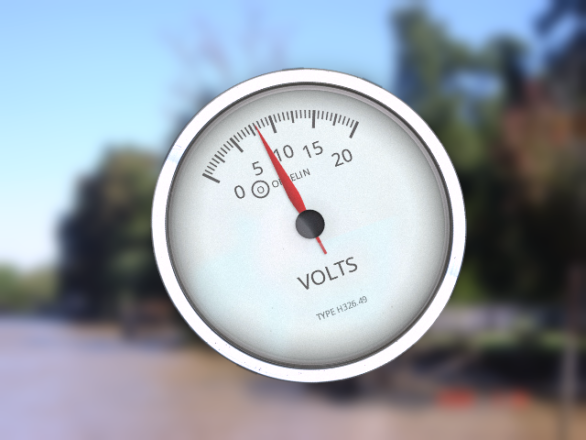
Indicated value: 8V
